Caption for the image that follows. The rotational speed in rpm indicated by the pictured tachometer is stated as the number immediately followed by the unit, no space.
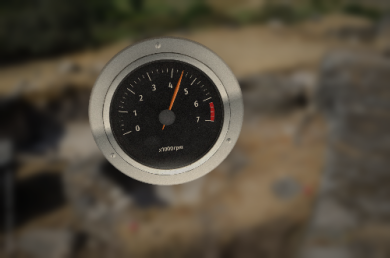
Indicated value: 4400rpm
